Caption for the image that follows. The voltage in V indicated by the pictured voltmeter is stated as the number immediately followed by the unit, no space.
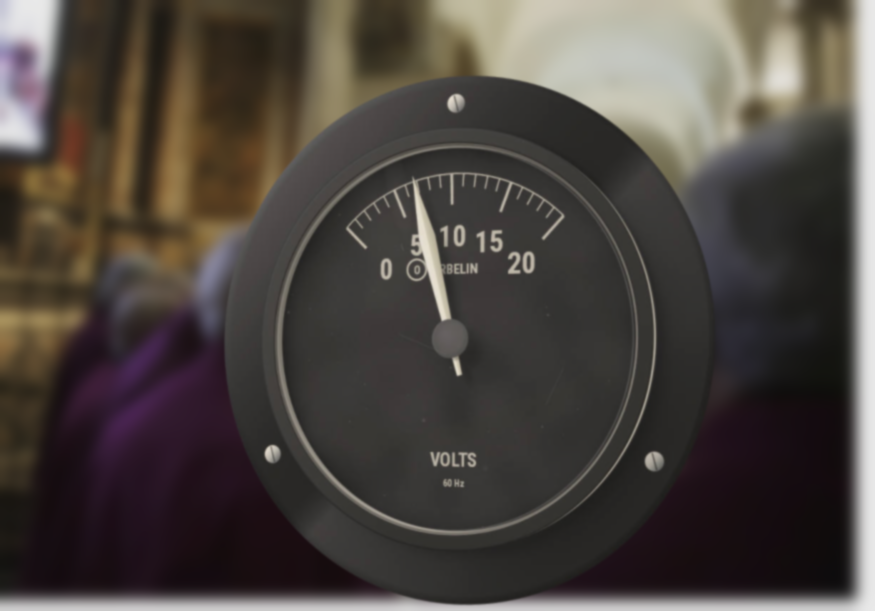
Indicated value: 7V
